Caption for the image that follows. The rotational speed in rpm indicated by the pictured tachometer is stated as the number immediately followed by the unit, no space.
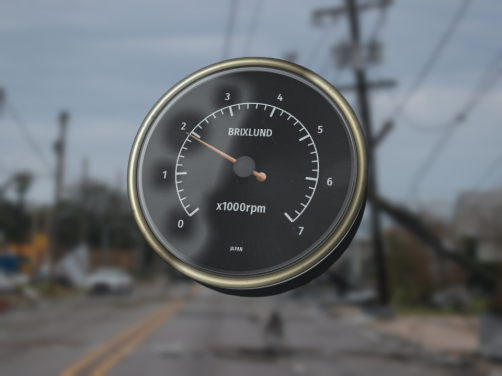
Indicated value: 1900rpm
